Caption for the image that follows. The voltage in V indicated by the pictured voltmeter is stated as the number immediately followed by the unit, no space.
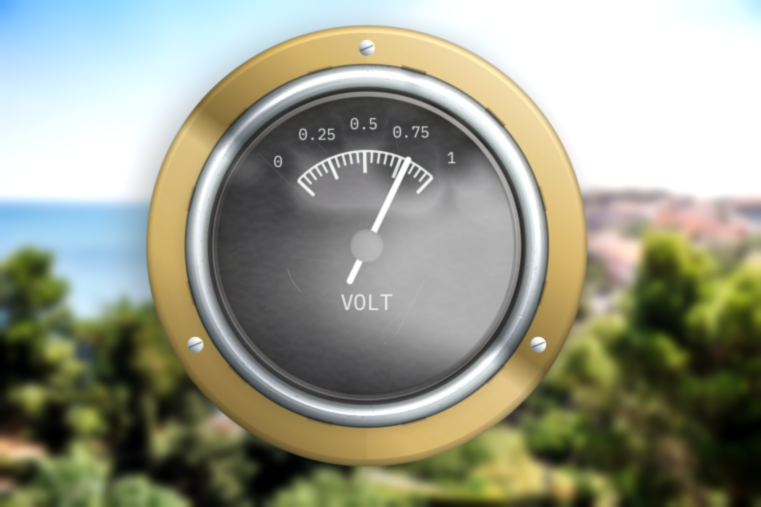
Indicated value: 0.8V
